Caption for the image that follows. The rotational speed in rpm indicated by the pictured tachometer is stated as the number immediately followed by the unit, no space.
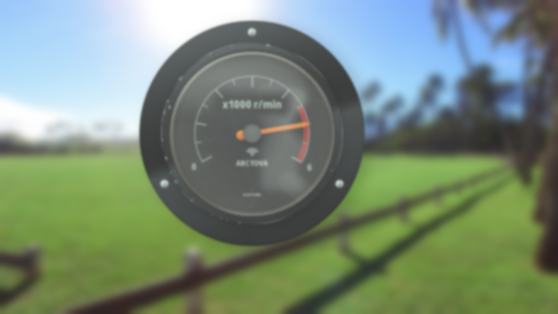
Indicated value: 5000rpm
